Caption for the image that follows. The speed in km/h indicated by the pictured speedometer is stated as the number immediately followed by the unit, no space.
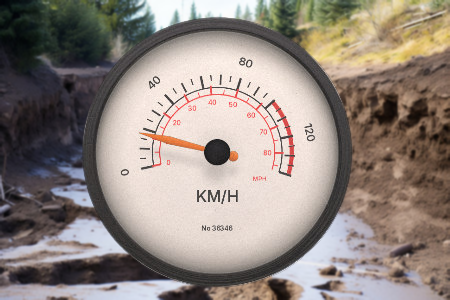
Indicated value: 17.5km/h
